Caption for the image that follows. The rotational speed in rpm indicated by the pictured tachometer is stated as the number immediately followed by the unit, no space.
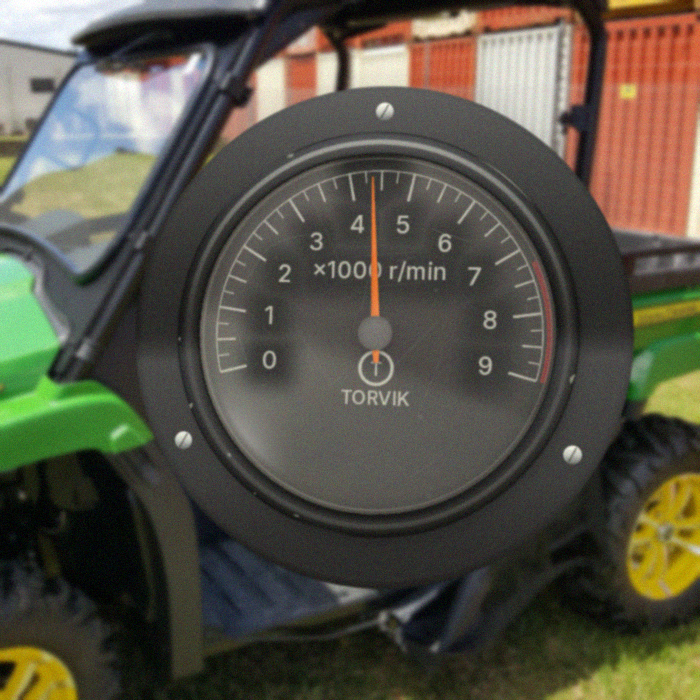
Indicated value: 4375rpm
